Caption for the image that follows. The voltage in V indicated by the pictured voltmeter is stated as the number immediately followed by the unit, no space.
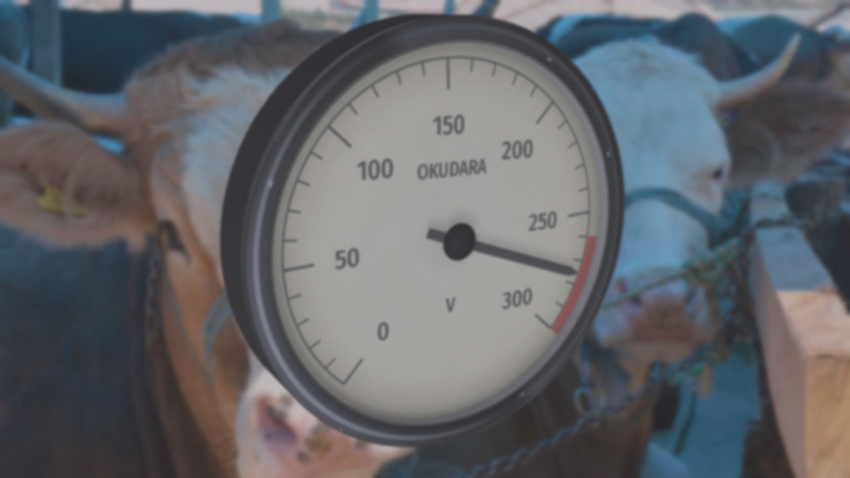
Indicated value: 275V
